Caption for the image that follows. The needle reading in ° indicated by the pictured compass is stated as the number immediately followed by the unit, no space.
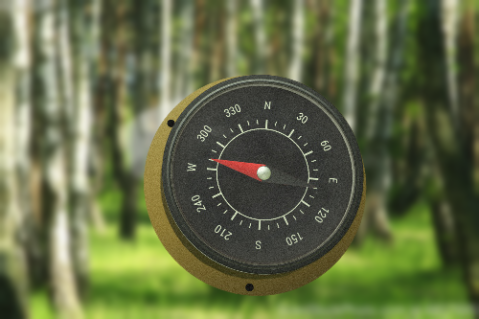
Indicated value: 280°
